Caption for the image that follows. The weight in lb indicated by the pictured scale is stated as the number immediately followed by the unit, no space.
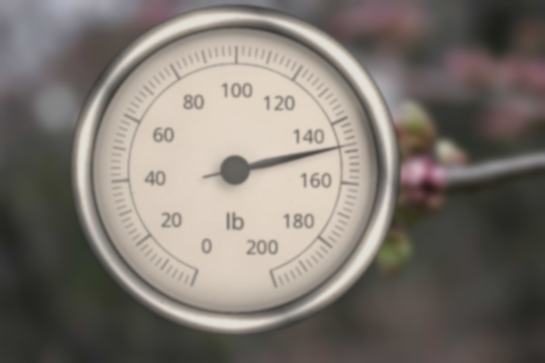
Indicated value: 148lb
